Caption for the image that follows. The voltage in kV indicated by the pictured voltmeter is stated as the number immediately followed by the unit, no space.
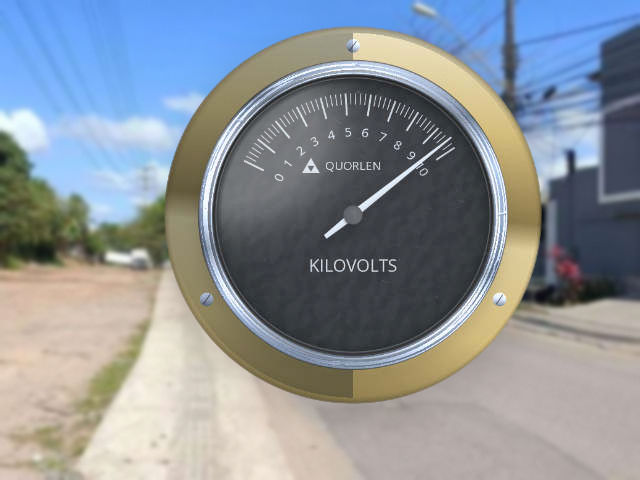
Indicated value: 9.6kV
